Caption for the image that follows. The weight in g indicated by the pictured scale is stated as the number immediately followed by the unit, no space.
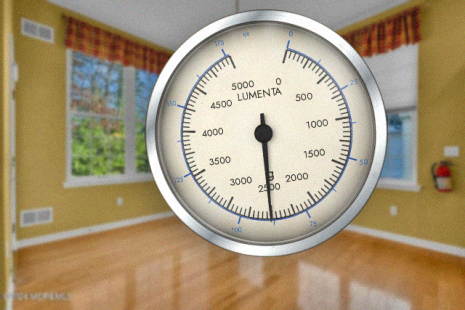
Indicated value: 2500g
